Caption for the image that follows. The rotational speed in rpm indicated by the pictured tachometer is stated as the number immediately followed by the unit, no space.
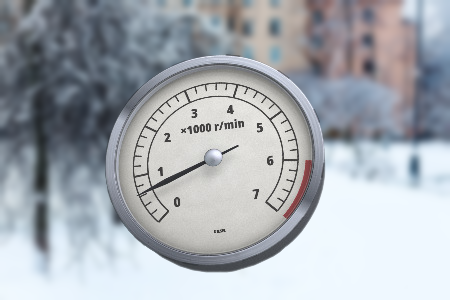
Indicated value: 600rpm
